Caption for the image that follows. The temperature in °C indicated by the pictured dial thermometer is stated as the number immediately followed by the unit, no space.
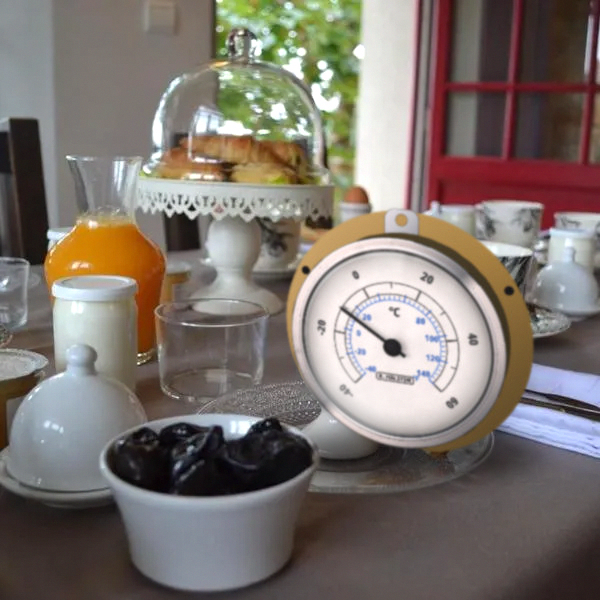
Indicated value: -10°C
